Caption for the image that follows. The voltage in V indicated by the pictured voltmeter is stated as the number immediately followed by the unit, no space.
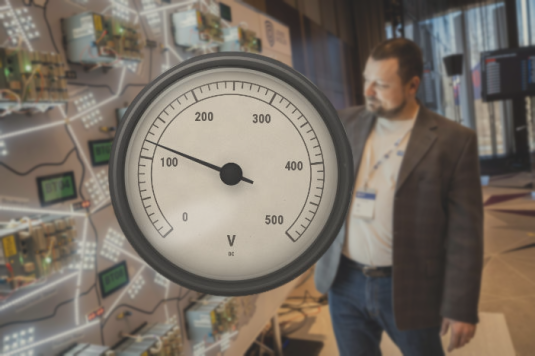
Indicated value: 120V
